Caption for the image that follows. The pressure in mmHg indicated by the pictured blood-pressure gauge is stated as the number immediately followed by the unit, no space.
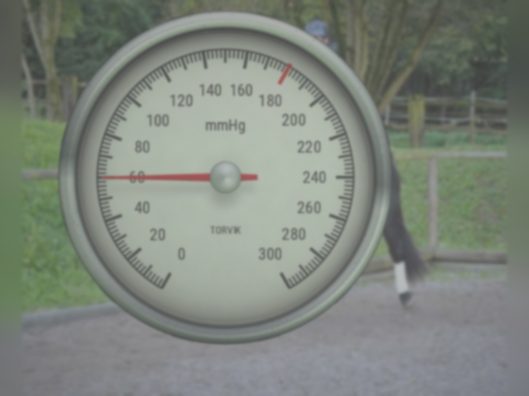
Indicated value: 60mmHg
